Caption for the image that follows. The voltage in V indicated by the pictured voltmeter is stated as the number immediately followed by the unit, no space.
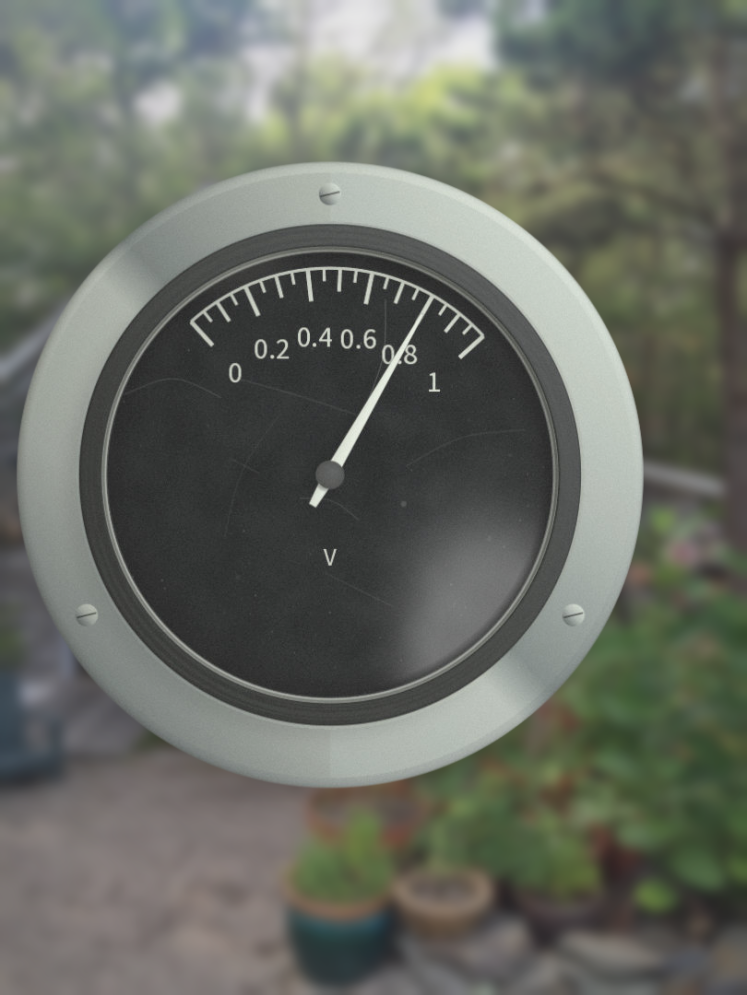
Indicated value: 0.8V
